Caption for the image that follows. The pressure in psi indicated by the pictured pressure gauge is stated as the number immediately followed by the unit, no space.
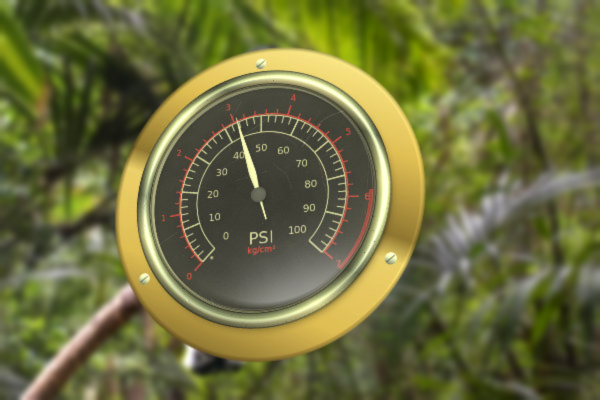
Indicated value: 44psi
